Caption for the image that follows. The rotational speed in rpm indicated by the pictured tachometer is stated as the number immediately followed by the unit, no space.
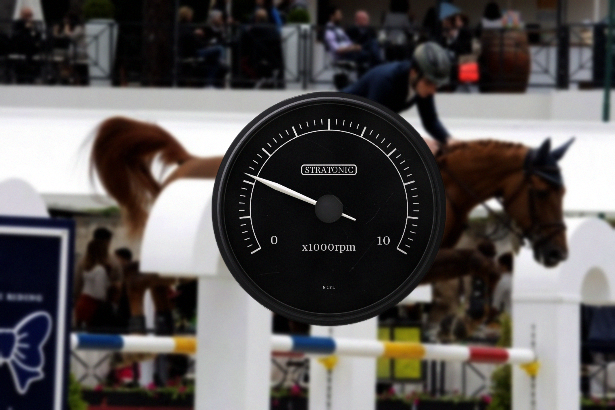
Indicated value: 2200rpm
